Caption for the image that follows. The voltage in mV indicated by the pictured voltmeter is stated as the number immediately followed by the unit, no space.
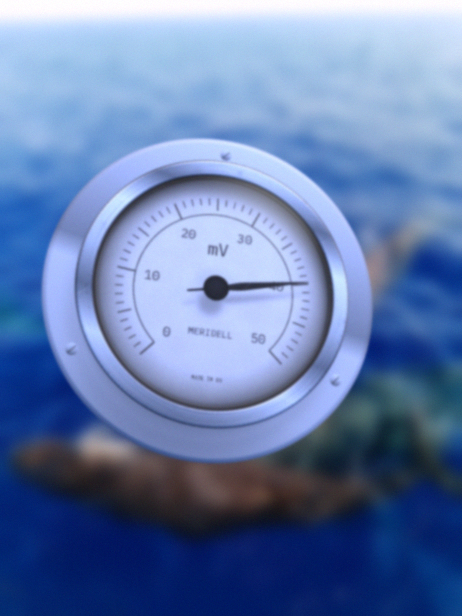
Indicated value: 40mV
